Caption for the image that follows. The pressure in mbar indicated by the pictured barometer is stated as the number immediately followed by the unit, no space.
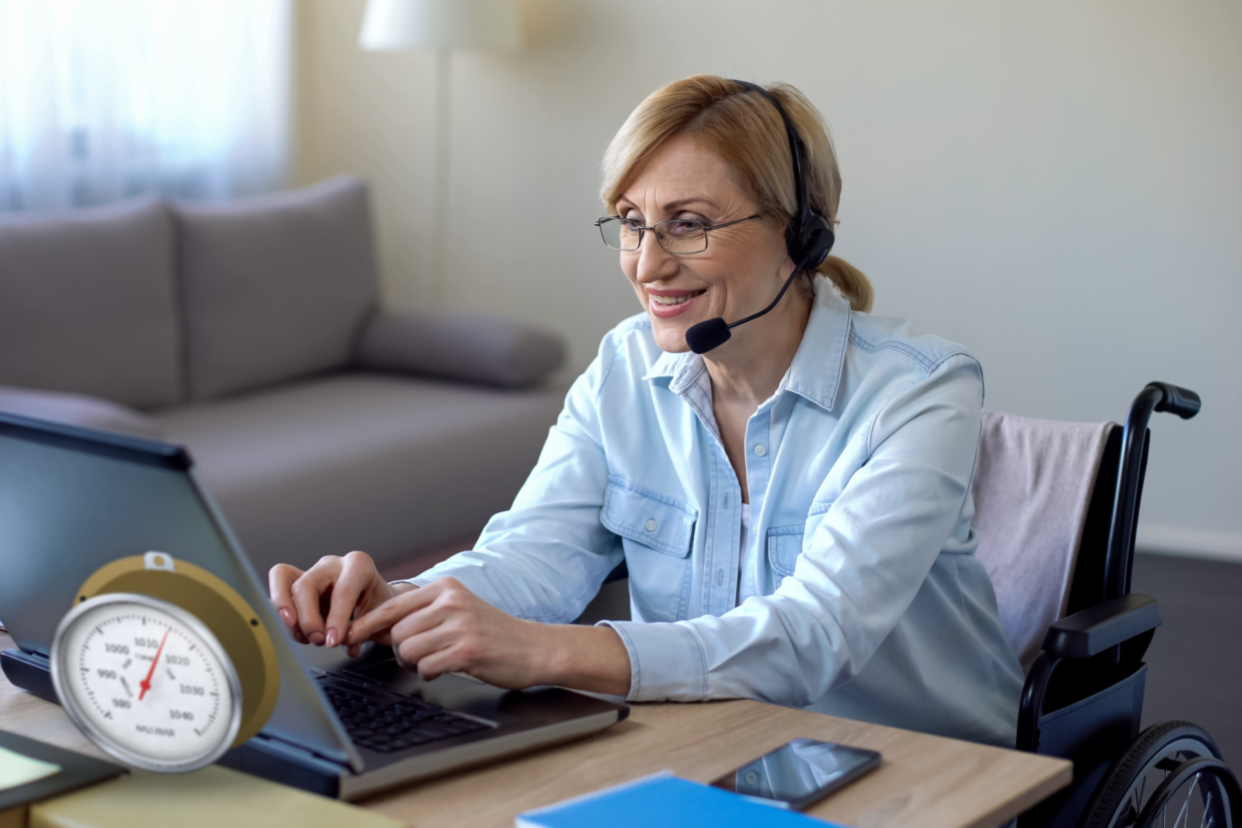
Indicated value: 1015mbar
